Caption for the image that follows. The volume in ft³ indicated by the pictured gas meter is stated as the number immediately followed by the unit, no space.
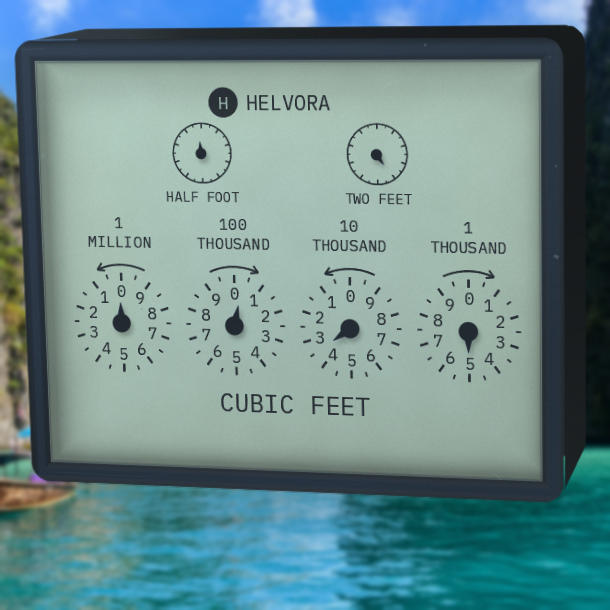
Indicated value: 3500ft³
